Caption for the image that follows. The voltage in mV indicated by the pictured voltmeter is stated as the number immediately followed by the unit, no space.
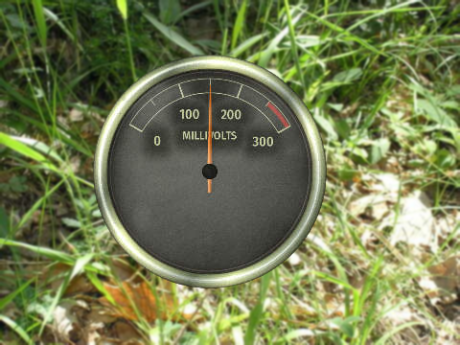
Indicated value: 150mV
